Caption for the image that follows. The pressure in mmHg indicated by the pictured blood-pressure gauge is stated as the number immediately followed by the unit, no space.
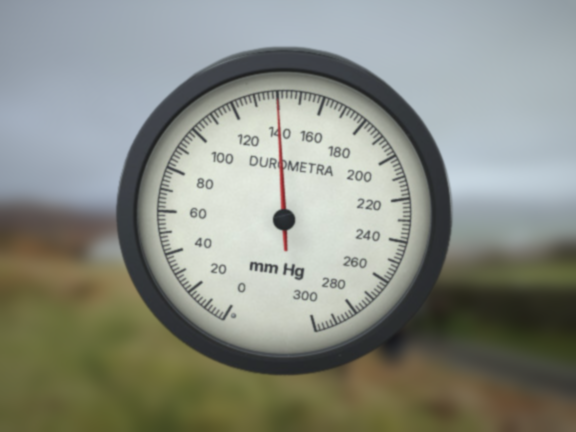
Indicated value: 140mmHg
